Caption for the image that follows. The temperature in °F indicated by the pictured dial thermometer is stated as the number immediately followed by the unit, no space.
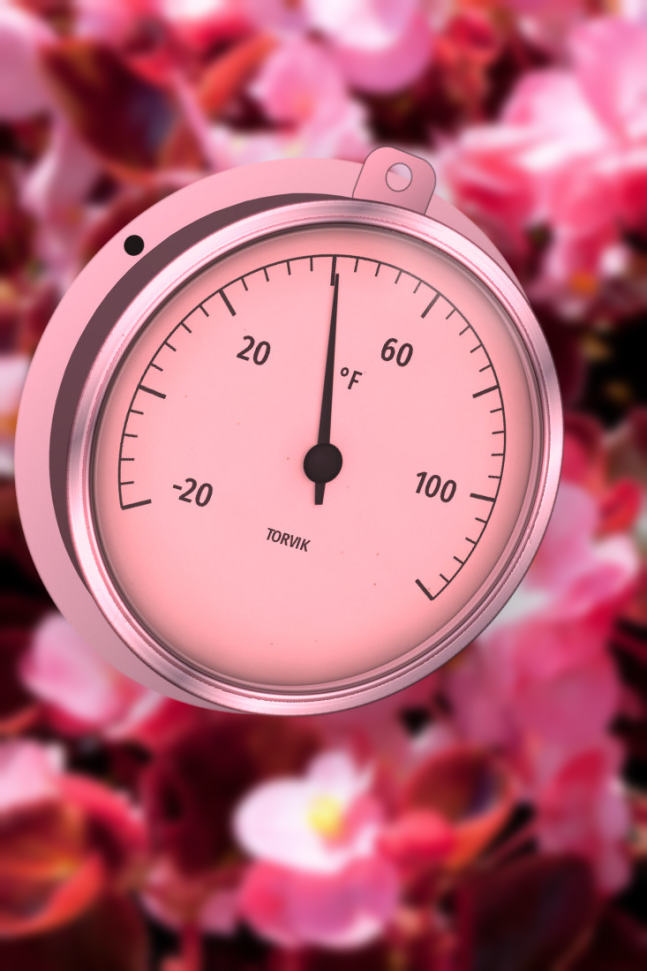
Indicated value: 40°F
